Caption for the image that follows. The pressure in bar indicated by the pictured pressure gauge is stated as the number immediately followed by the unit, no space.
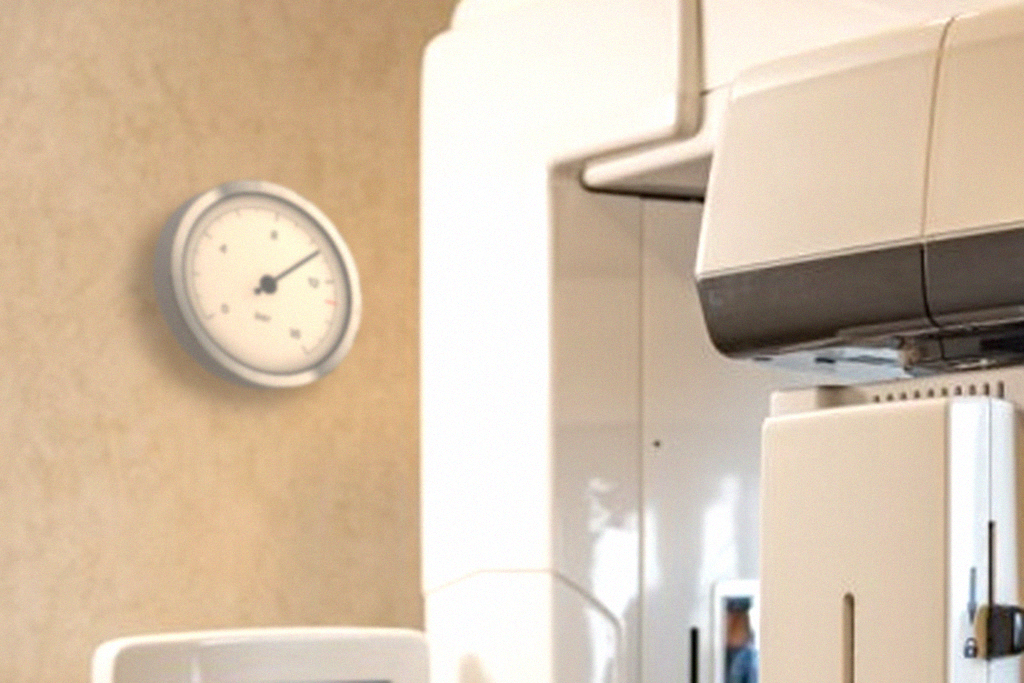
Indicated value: 10.5bar
